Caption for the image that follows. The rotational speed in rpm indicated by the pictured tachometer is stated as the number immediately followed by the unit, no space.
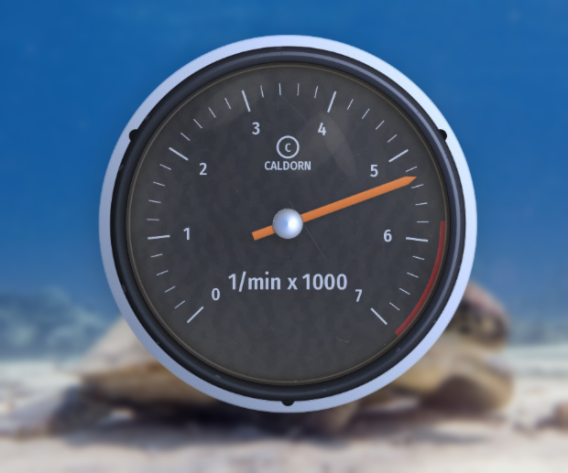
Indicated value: 5300rpm
